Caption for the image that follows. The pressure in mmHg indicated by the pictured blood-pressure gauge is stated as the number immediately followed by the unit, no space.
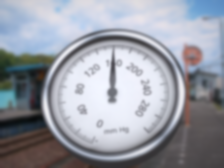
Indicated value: 160mmHg
